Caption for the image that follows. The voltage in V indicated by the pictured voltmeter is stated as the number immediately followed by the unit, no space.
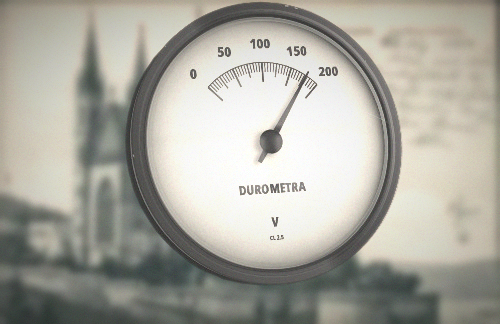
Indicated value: 175V
